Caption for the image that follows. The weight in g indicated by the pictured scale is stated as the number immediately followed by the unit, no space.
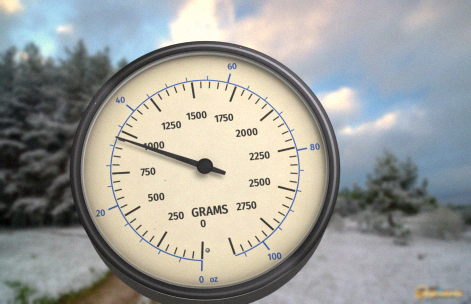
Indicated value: 950g
